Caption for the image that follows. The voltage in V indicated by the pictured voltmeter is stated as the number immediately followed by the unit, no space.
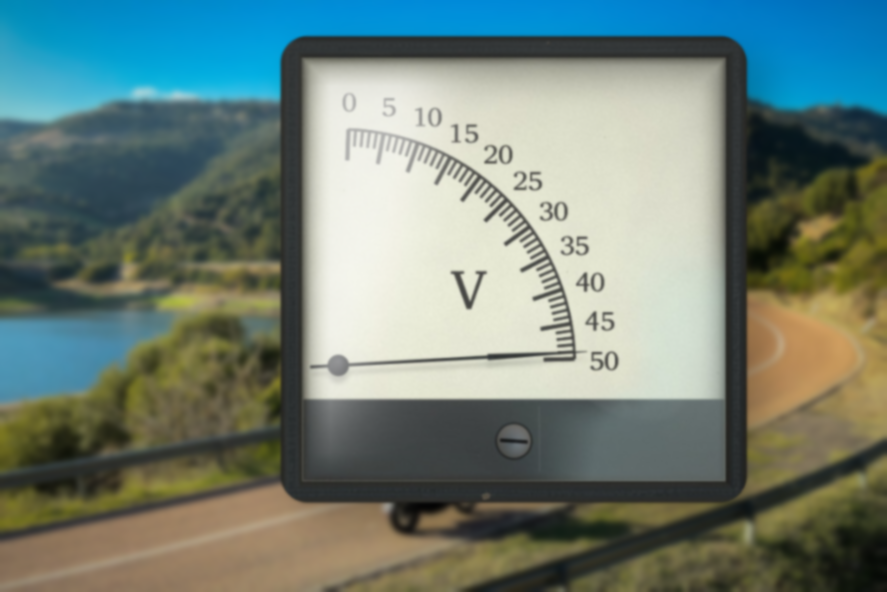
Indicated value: 49V
